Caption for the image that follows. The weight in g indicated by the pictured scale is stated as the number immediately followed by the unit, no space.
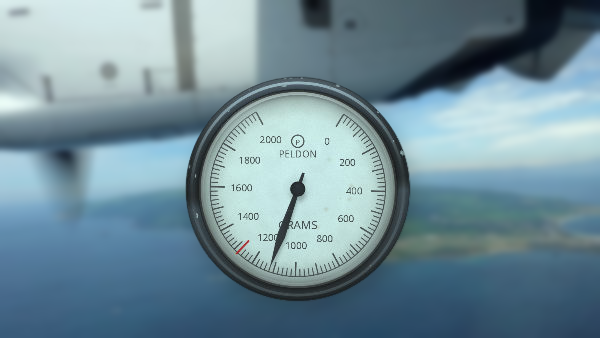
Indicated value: 1120g
